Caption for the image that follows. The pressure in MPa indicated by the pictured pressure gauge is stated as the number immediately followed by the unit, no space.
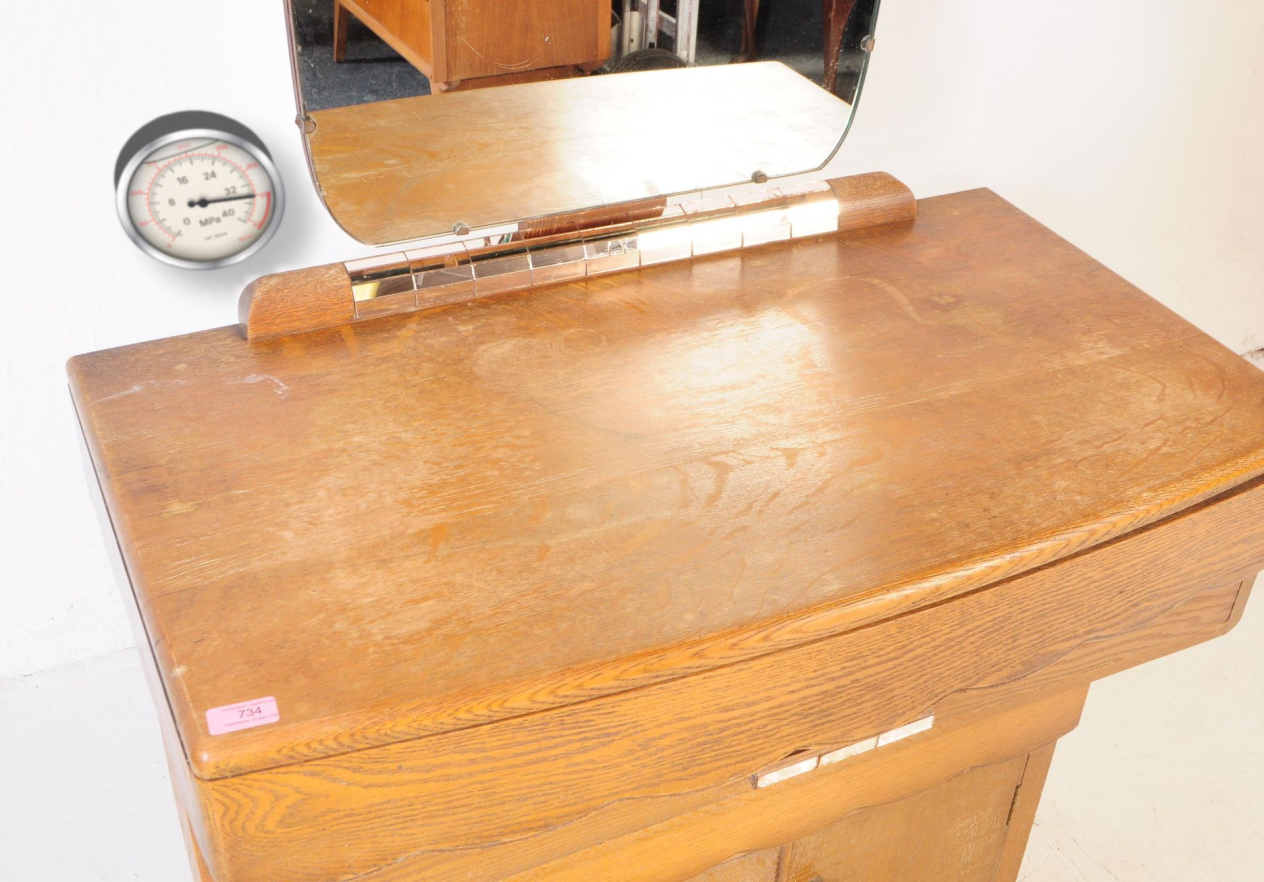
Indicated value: 34MPa
